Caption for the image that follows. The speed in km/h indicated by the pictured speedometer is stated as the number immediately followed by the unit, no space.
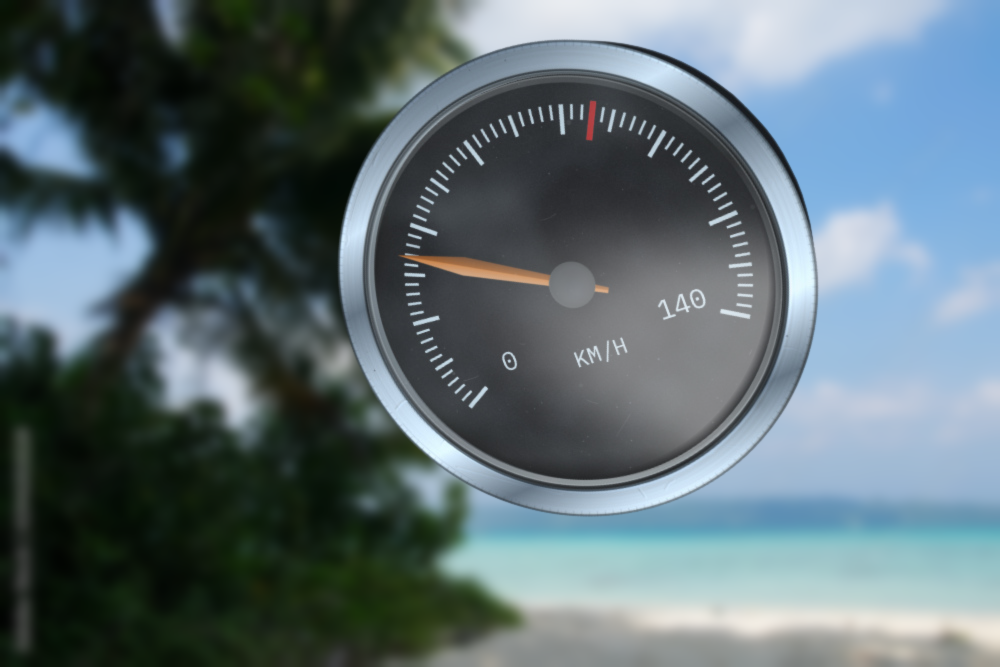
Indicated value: 34km/h
